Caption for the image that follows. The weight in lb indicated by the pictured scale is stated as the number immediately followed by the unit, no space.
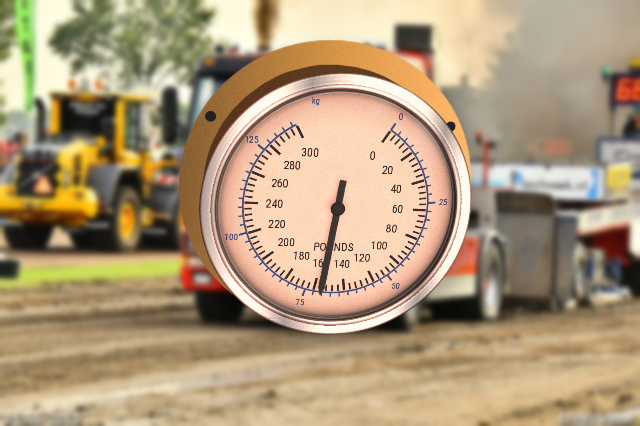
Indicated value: 156lb
